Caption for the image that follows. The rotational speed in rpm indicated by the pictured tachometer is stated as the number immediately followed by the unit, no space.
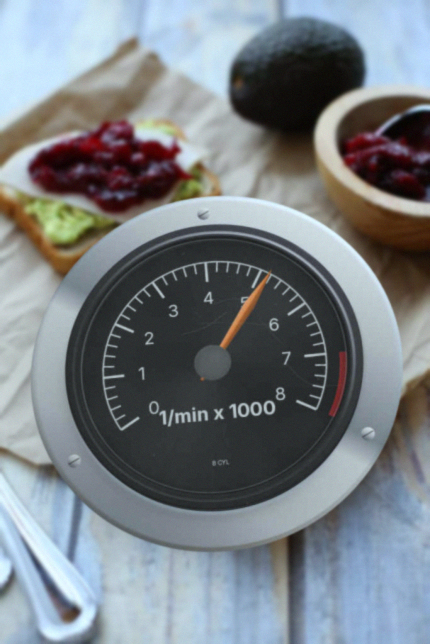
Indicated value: 5200rpm
